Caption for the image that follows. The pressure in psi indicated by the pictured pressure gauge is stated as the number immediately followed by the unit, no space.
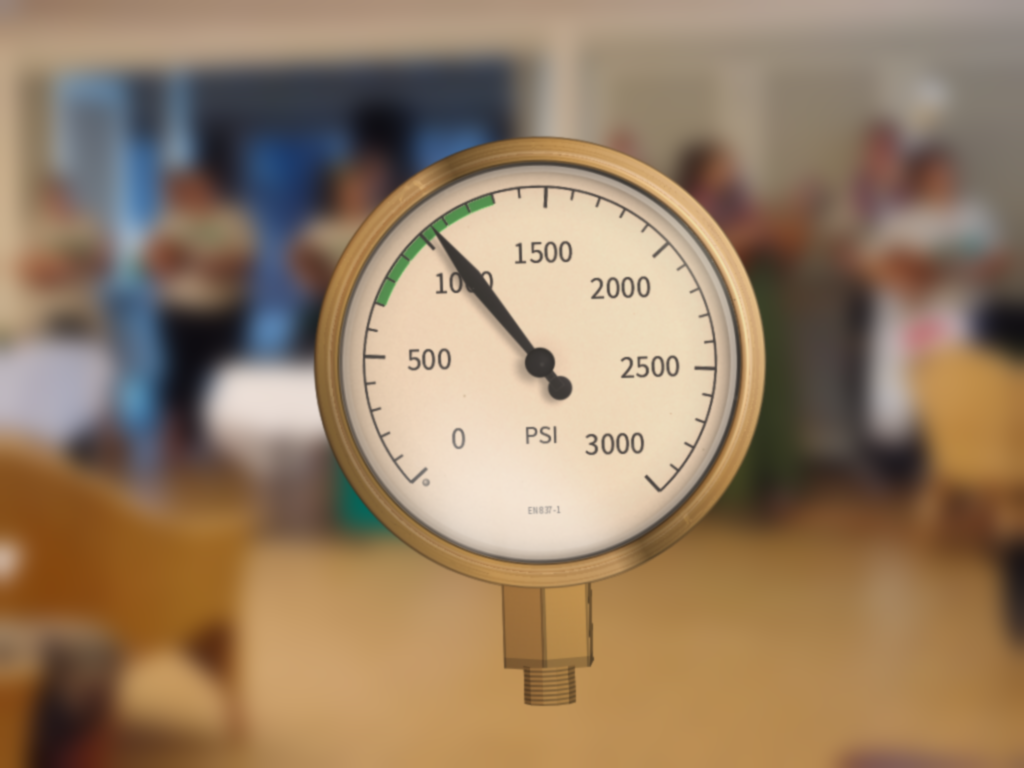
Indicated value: 1050psi
